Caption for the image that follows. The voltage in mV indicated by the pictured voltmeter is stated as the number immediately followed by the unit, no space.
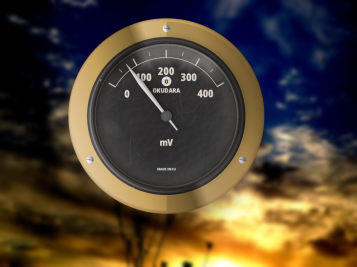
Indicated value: 75mV
